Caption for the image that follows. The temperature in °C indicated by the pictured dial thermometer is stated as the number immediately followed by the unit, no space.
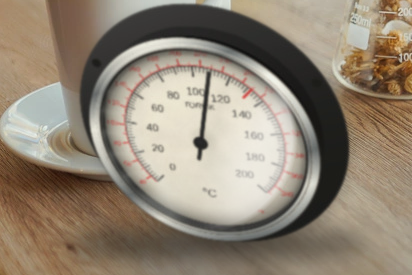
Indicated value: 110°C
